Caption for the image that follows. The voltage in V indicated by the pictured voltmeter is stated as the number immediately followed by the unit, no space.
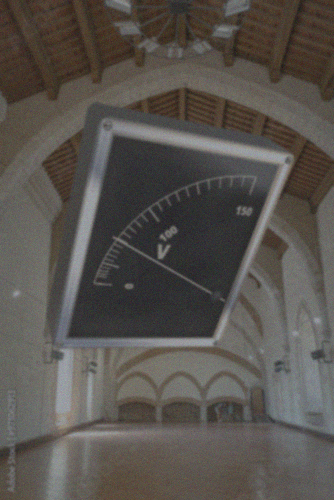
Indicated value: 75V
